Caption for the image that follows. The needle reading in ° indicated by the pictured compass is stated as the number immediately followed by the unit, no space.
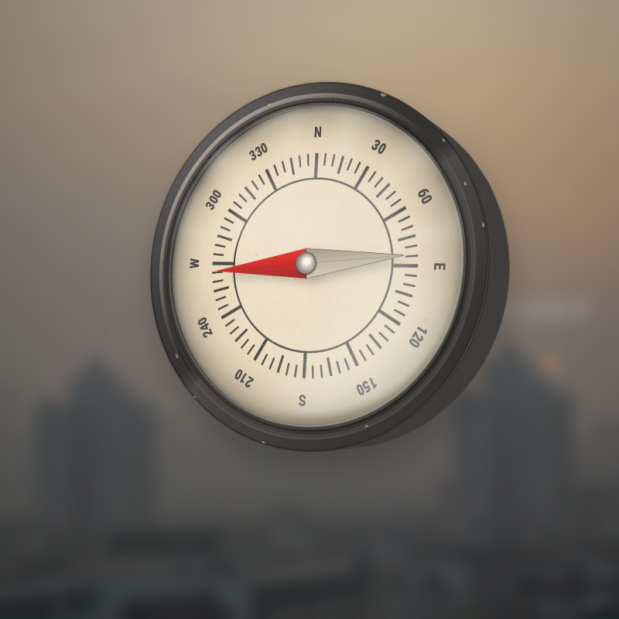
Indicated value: 265°
